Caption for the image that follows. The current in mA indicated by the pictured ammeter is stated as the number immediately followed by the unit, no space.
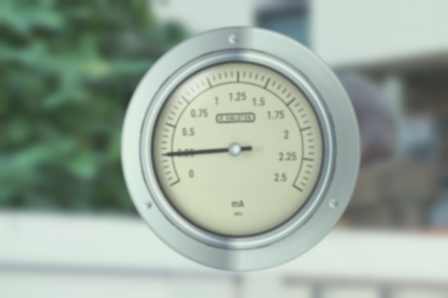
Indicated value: 0.25mA
